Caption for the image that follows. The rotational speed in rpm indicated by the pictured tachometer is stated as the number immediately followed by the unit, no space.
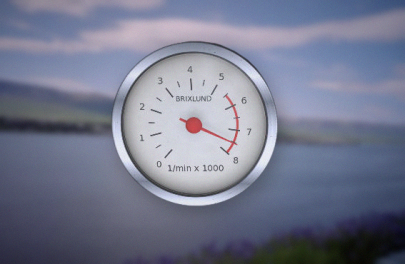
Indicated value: 7500rpm
